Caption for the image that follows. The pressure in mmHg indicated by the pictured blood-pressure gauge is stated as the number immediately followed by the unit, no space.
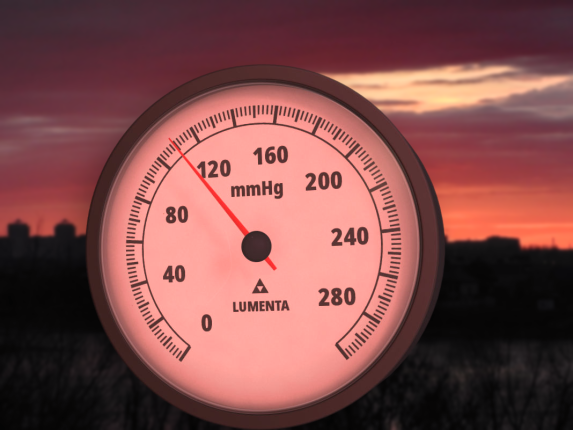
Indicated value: 110mmHg
